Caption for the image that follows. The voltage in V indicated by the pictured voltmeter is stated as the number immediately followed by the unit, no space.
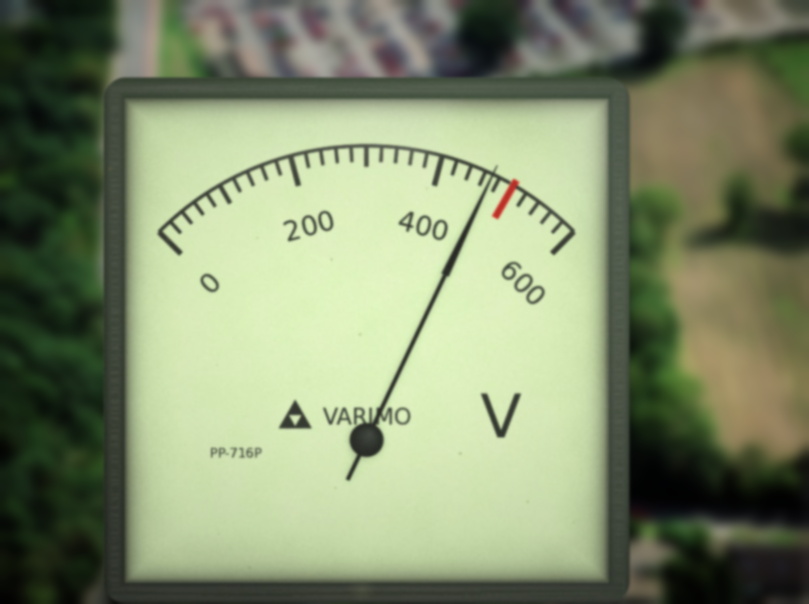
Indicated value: 470V
